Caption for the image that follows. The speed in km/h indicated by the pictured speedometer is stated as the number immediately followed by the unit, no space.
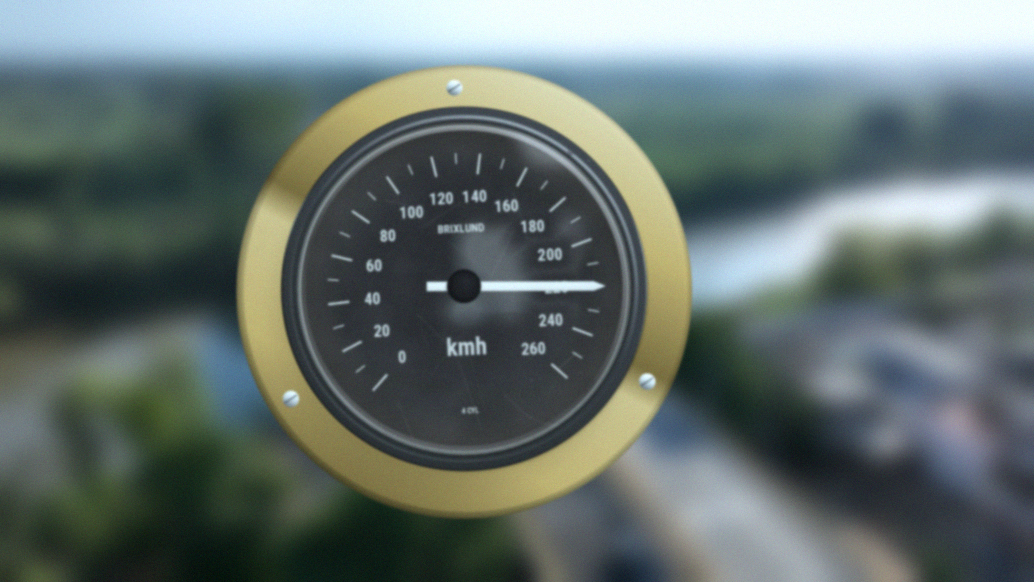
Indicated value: 220km/h
